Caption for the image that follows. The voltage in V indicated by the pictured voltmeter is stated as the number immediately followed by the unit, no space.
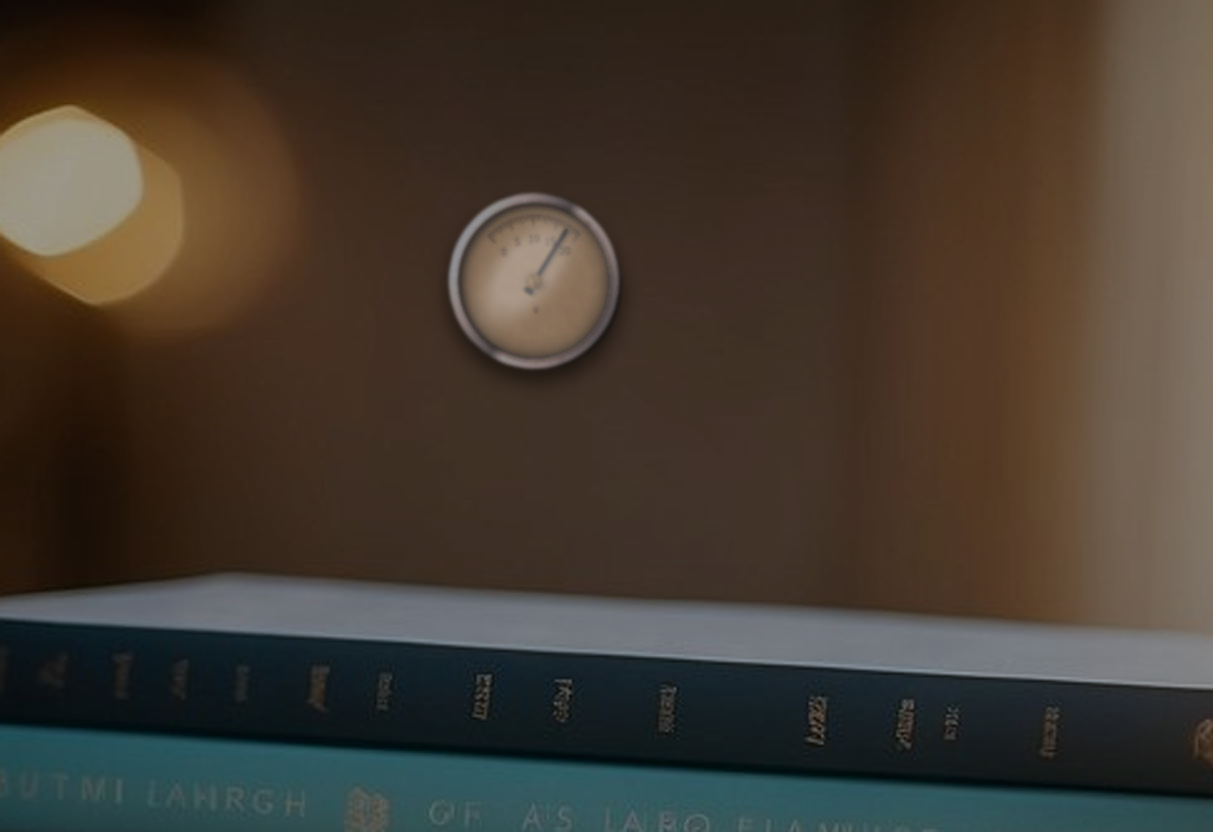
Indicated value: 17.5V
